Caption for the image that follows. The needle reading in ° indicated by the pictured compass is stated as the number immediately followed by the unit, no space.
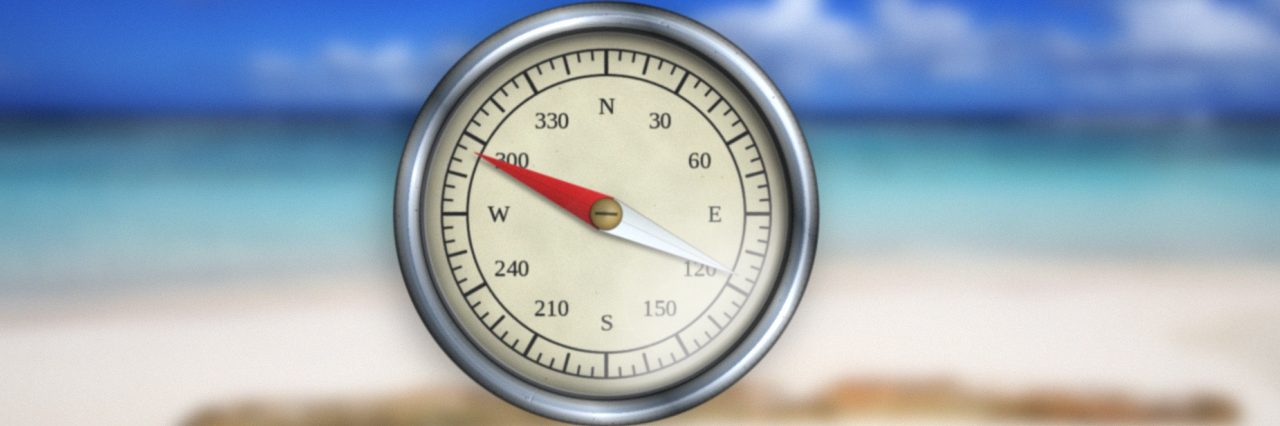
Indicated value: 295°
